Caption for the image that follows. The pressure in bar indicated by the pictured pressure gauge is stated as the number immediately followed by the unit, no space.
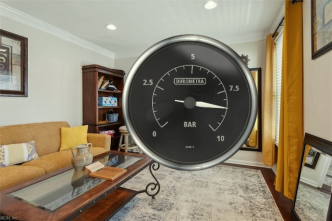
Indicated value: 8.5bar
